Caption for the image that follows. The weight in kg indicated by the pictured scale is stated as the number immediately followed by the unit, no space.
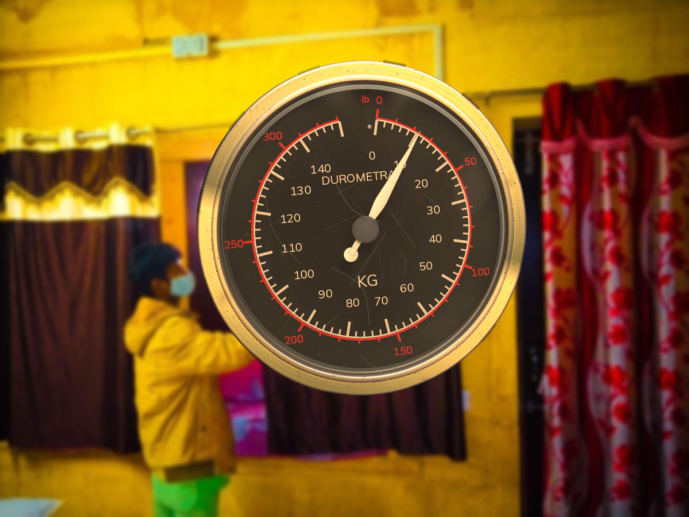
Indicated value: 10kg
